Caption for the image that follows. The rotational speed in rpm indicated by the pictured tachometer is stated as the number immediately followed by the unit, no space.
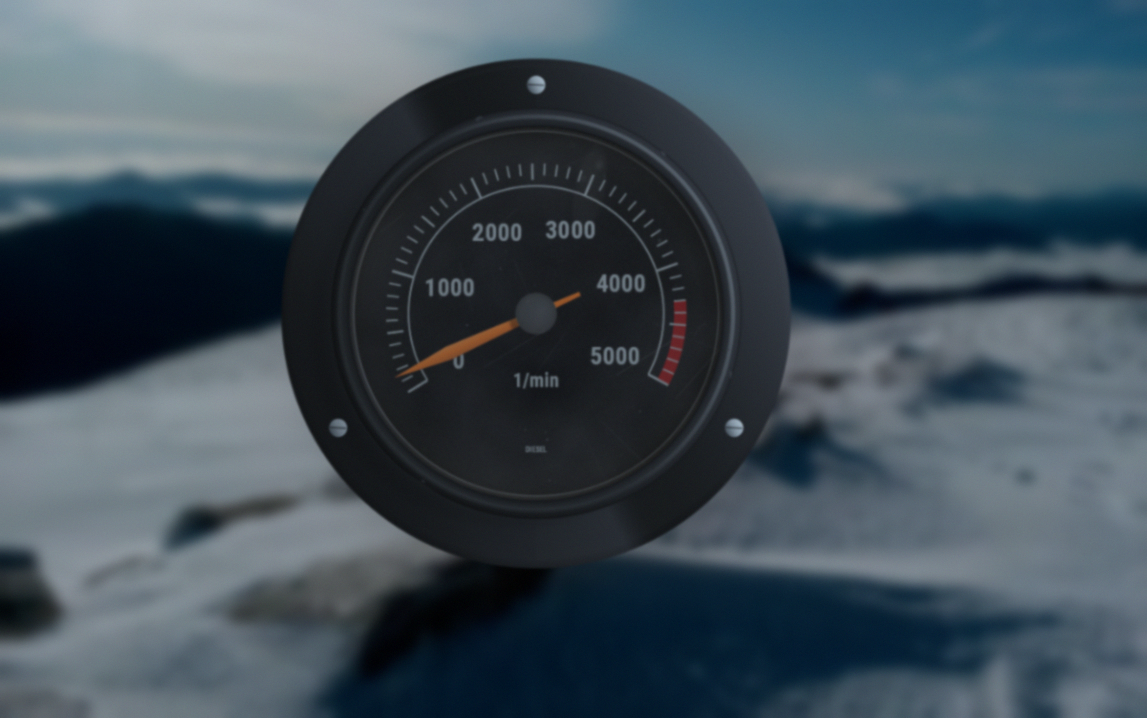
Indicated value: 150rpm
